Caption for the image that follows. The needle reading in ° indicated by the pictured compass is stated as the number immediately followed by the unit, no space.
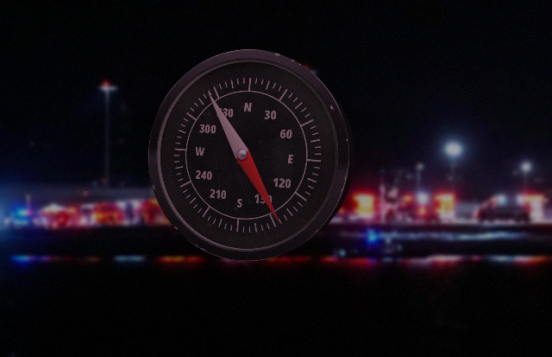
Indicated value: 145°
